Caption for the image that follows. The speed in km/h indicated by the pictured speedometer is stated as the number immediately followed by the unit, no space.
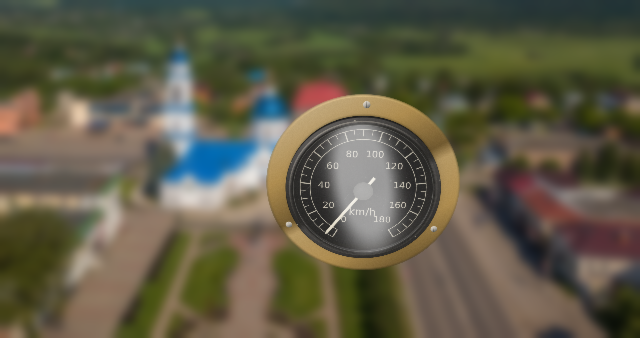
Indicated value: 5km/h
